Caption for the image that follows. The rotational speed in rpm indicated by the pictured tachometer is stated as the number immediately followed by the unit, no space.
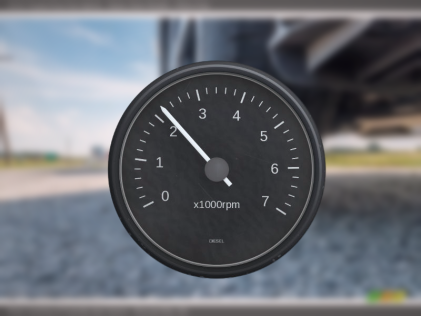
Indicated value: 2200rpm
